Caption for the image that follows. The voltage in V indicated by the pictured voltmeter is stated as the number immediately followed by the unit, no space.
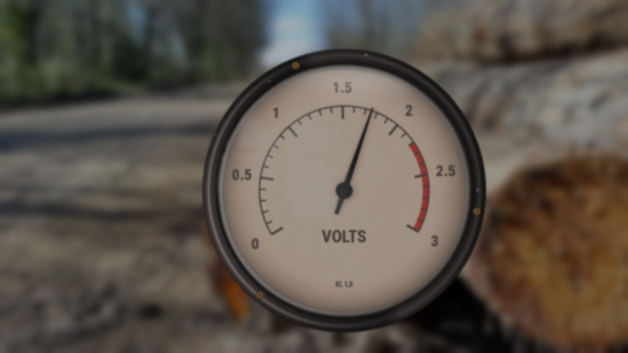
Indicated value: 1.75V
